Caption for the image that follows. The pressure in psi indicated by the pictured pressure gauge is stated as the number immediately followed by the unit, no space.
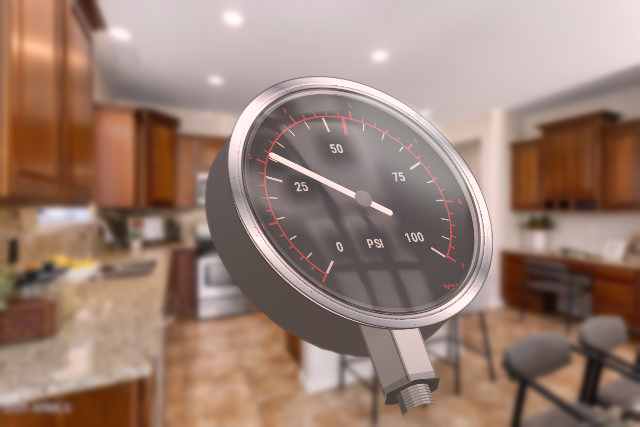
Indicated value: 30psi
